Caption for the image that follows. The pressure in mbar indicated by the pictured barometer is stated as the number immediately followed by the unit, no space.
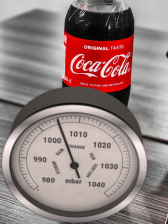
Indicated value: 1005mbar
